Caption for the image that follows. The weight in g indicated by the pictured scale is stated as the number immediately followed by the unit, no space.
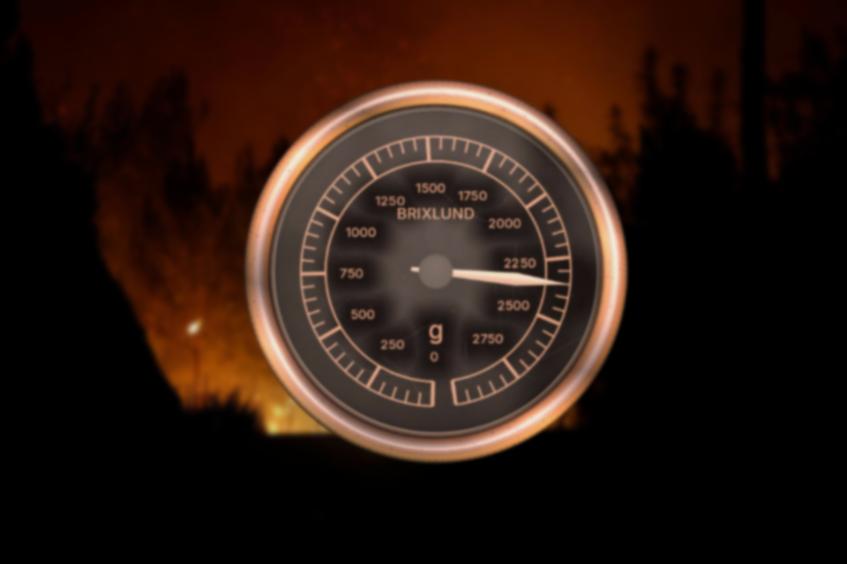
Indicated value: 2350g
